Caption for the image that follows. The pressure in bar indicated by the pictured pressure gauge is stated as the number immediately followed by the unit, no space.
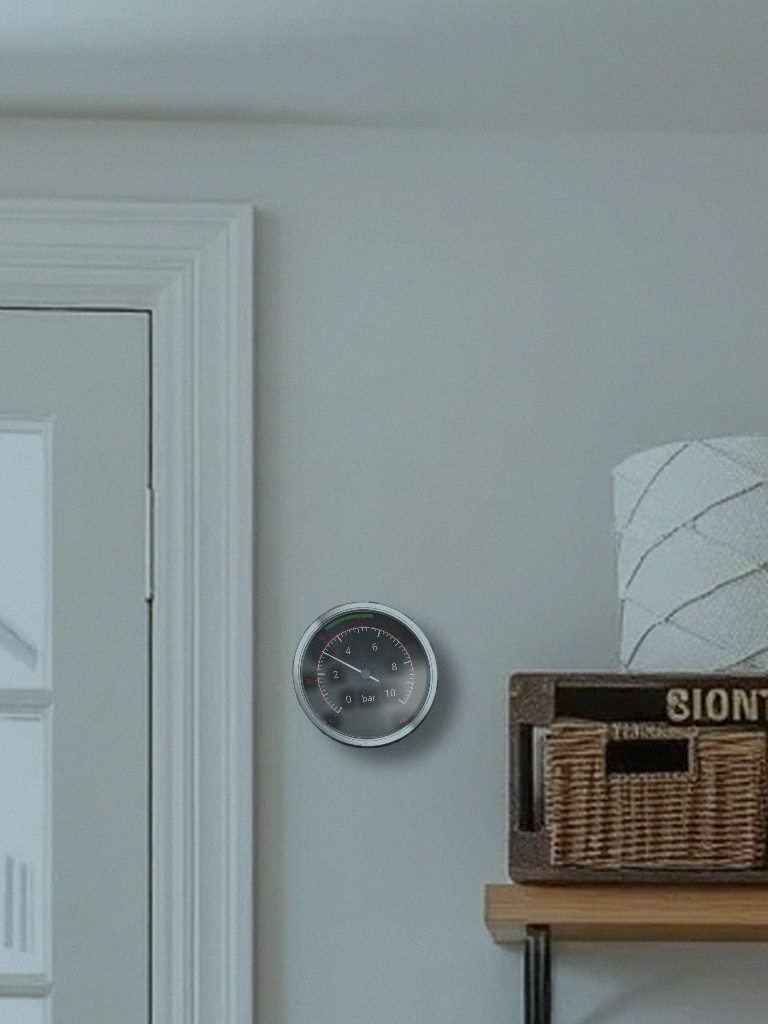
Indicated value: 3bar
